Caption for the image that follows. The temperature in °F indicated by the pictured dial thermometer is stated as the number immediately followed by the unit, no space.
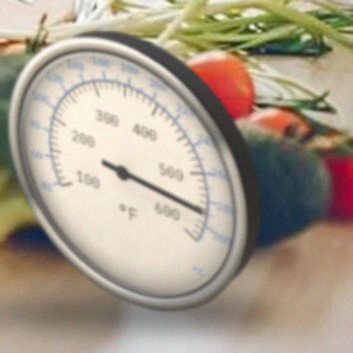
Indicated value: 550°F
